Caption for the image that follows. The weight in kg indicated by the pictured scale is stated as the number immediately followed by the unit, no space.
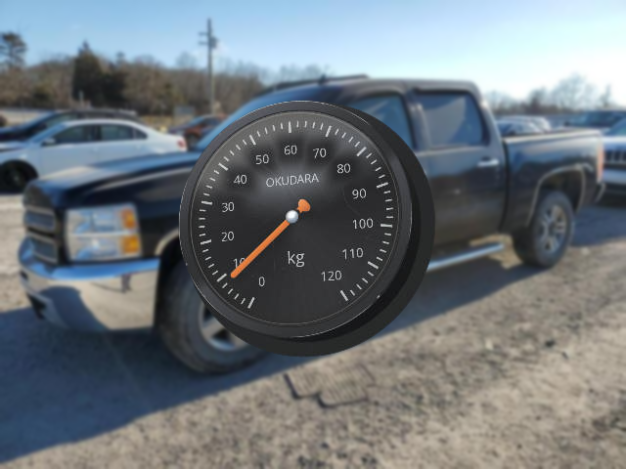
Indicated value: 8kg
